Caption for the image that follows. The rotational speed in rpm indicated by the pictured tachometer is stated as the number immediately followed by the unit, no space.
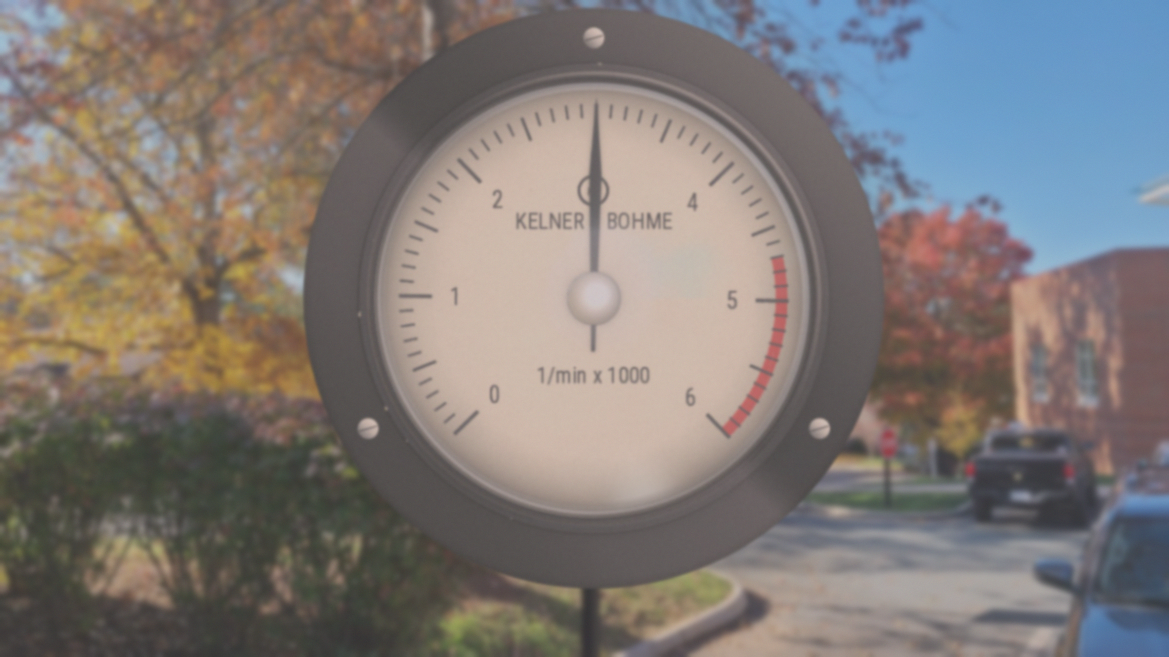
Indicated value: 3000rpm
